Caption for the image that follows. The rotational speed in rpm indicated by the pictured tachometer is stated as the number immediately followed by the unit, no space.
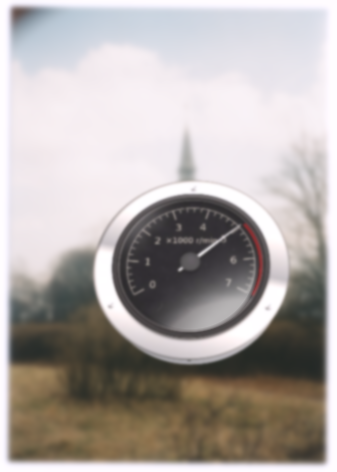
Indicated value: 5000rpm
